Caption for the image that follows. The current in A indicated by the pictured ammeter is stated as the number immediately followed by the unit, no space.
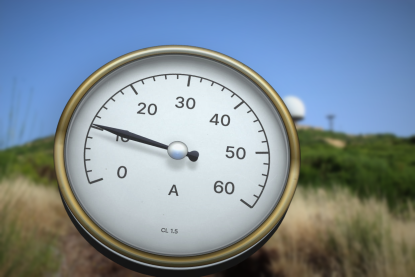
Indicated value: 10A
